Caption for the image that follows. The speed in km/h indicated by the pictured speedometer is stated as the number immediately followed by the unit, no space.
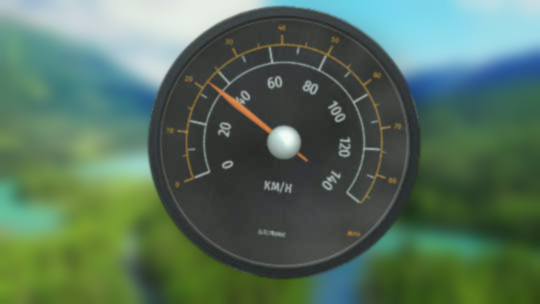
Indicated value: 35km/h
